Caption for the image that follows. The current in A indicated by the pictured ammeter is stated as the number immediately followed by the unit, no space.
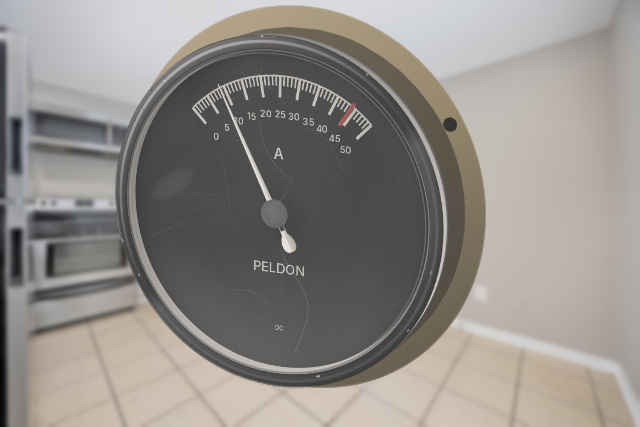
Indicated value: 10A
